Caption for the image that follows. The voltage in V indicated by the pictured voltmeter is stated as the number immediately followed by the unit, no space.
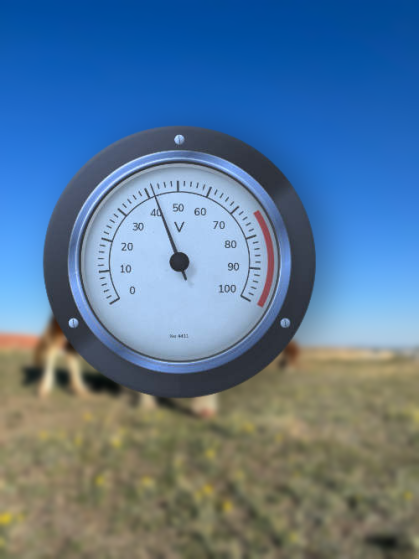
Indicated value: 42V
